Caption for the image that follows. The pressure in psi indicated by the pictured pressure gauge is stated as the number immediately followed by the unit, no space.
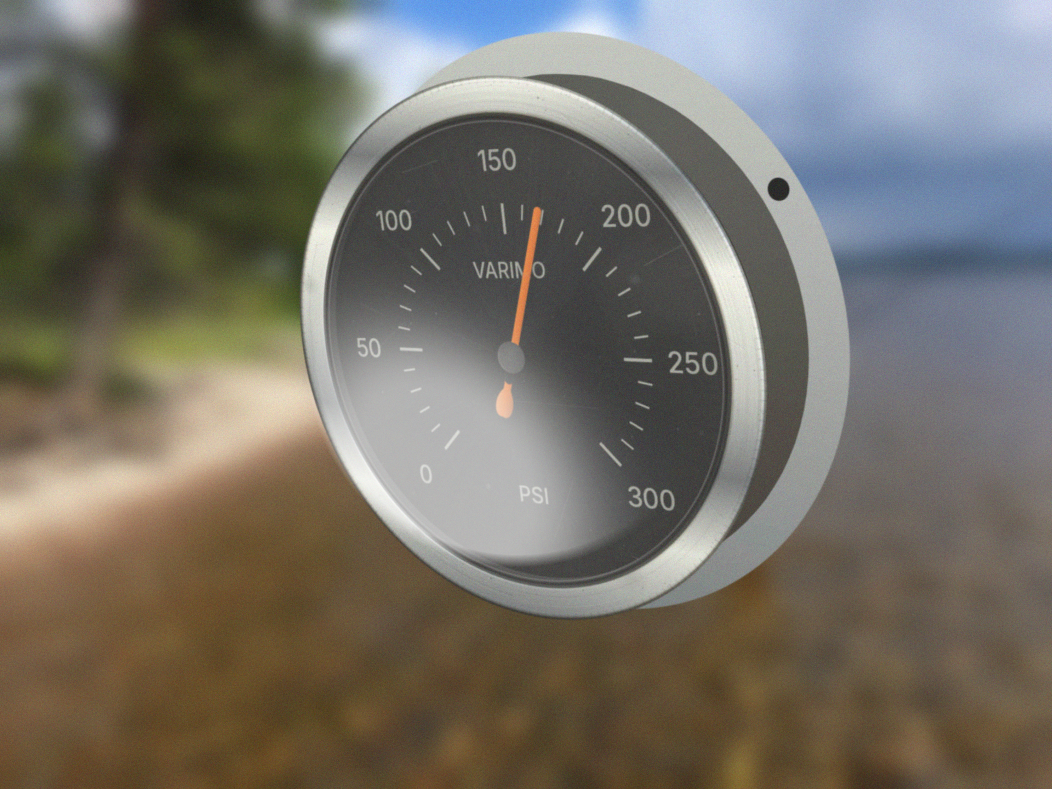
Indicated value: 170psi
